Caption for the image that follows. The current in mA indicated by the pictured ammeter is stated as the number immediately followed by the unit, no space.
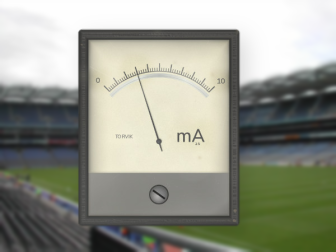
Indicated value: 3mA
